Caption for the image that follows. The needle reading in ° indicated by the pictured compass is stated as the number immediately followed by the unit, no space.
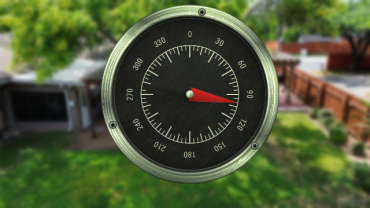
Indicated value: 100°
